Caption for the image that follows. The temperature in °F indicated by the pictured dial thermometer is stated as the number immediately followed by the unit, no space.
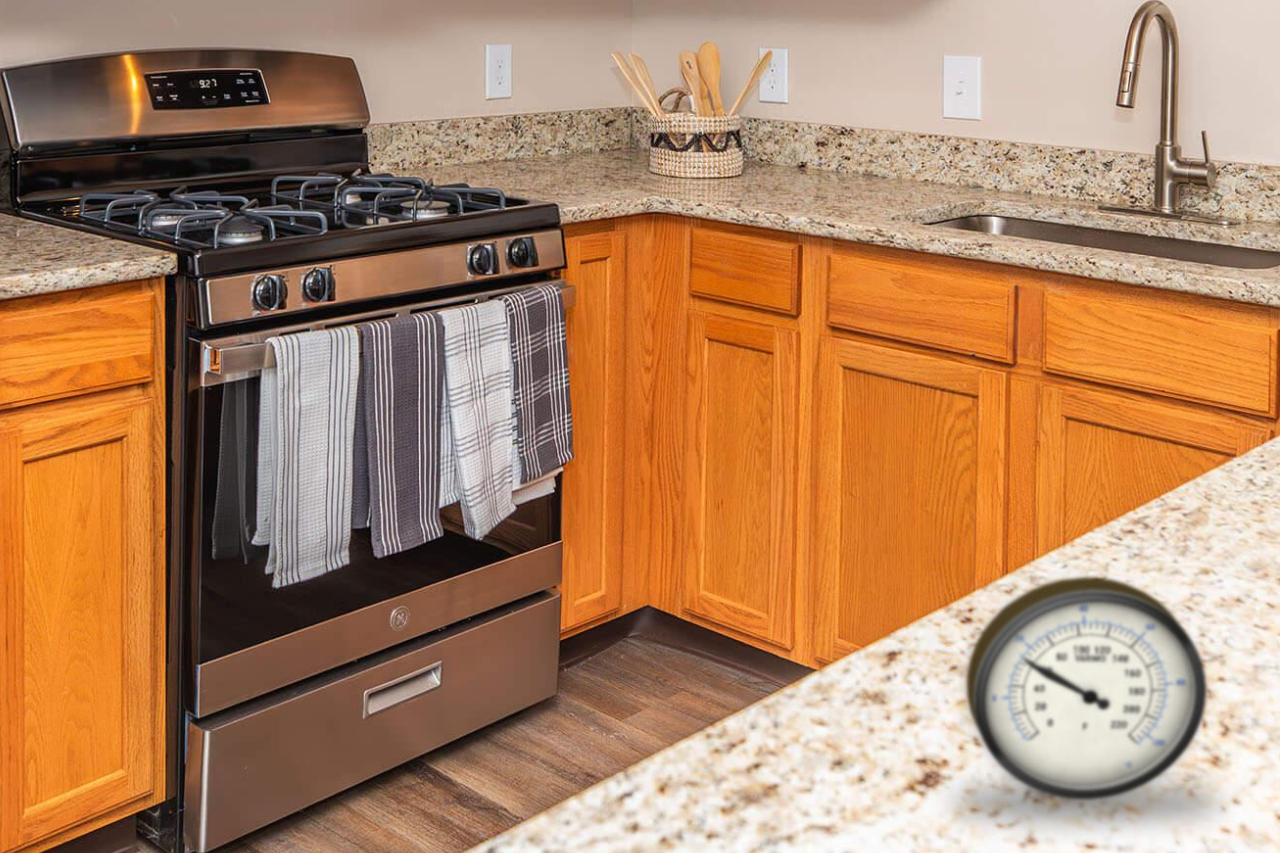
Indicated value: 60°F
